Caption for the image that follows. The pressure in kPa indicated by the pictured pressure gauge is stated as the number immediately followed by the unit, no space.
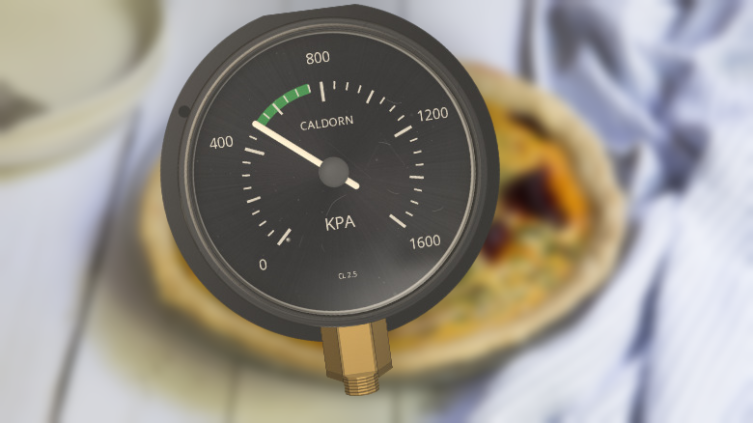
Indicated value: 500kPa
